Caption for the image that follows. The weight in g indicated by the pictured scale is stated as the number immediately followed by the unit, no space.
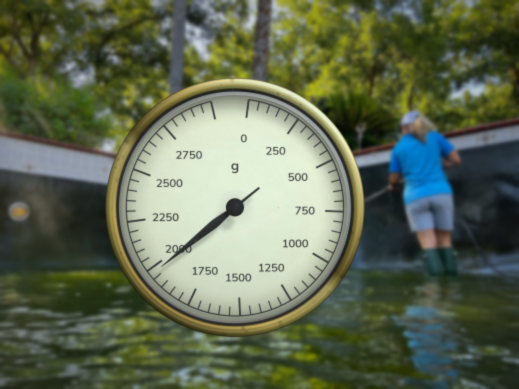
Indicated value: 1975g
